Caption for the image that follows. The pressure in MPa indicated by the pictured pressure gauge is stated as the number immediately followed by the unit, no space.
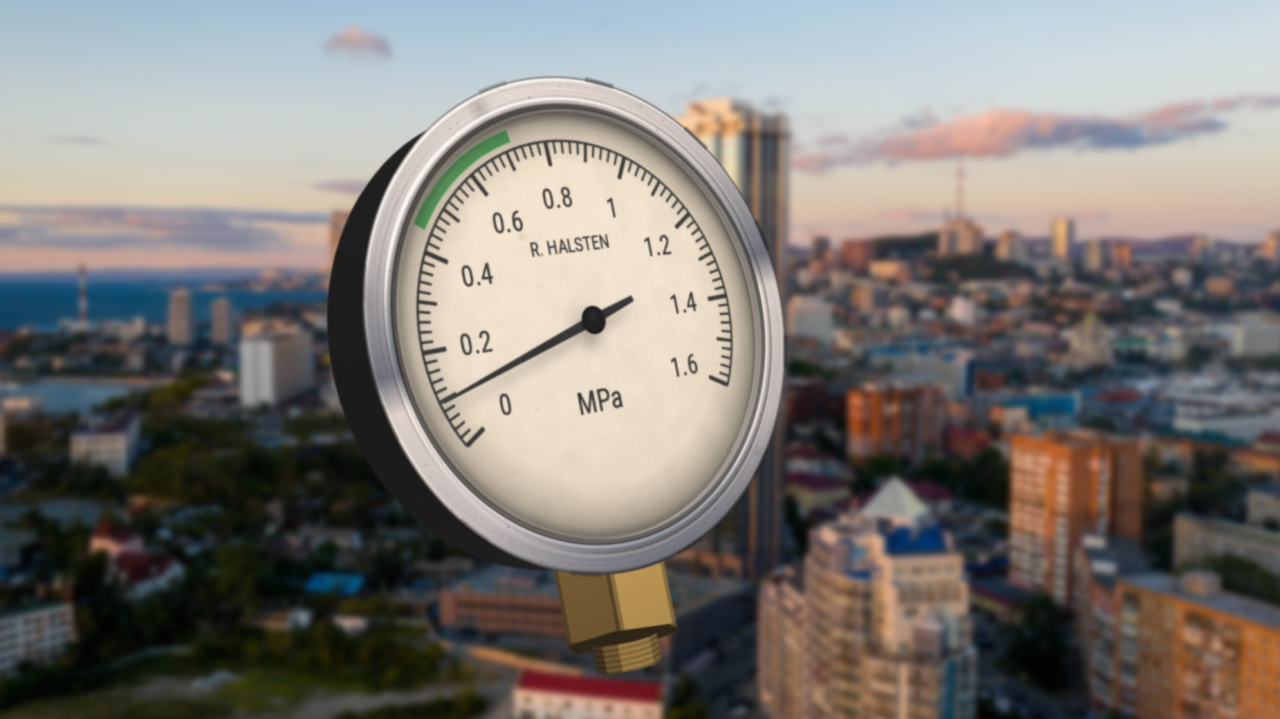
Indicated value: 0.1MPa
